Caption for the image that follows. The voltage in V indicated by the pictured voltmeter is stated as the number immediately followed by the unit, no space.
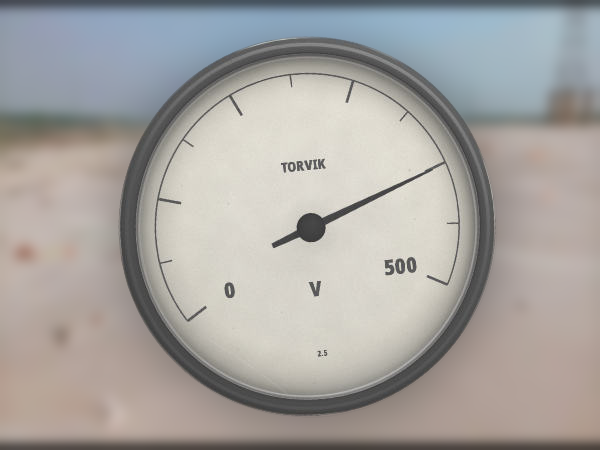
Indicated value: 400V
